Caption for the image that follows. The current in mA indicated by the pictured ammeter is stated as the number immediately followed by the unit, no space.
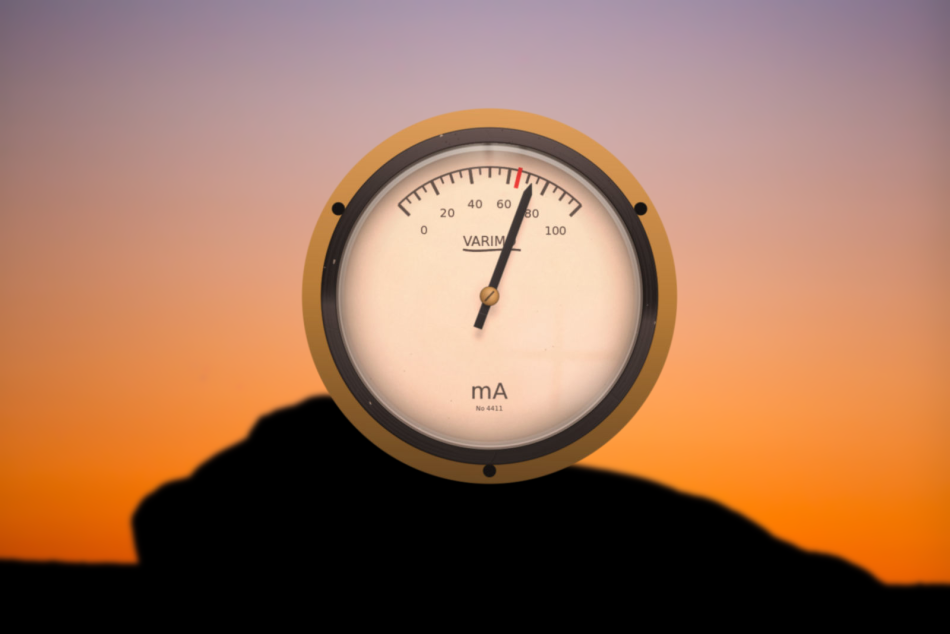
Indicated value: 72.5mA
